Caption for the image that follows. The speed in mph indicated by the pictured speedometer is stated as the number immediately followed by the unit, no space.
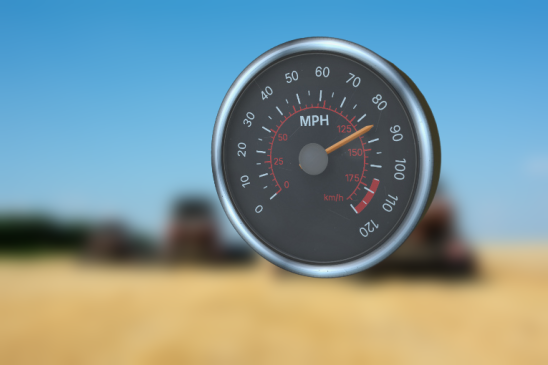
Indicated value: 85mph
